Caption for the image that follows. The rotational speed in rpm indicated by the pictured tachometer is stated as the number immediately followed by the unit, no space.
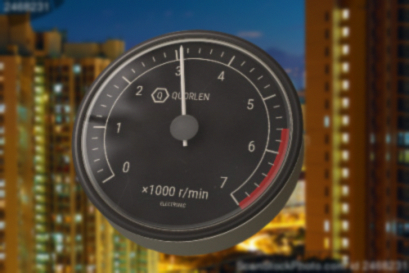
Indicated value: 3100rpm
